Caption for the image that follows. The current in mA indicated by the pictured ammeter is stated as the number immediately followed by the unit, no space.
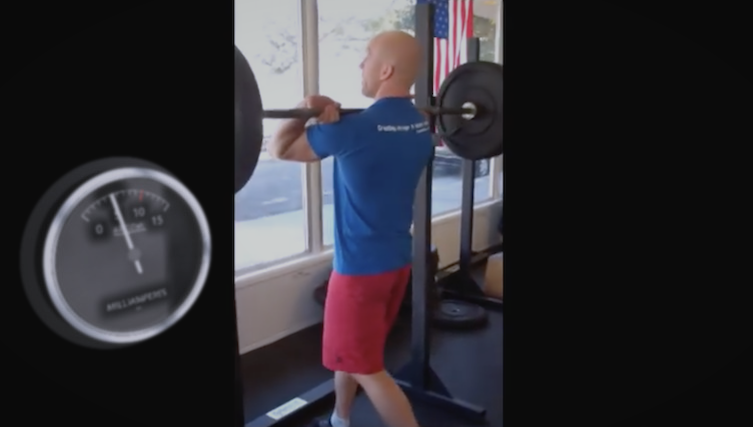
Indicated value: 5mA
